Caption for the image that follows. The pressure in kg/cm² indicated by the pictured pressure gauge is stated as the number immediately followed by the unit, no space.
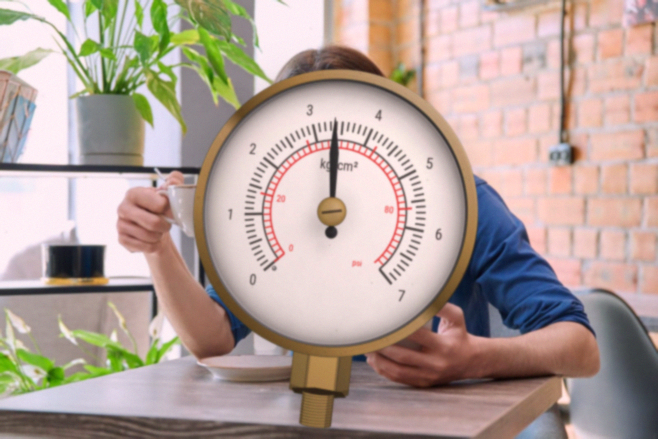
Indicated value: 3.4kg/cm²
